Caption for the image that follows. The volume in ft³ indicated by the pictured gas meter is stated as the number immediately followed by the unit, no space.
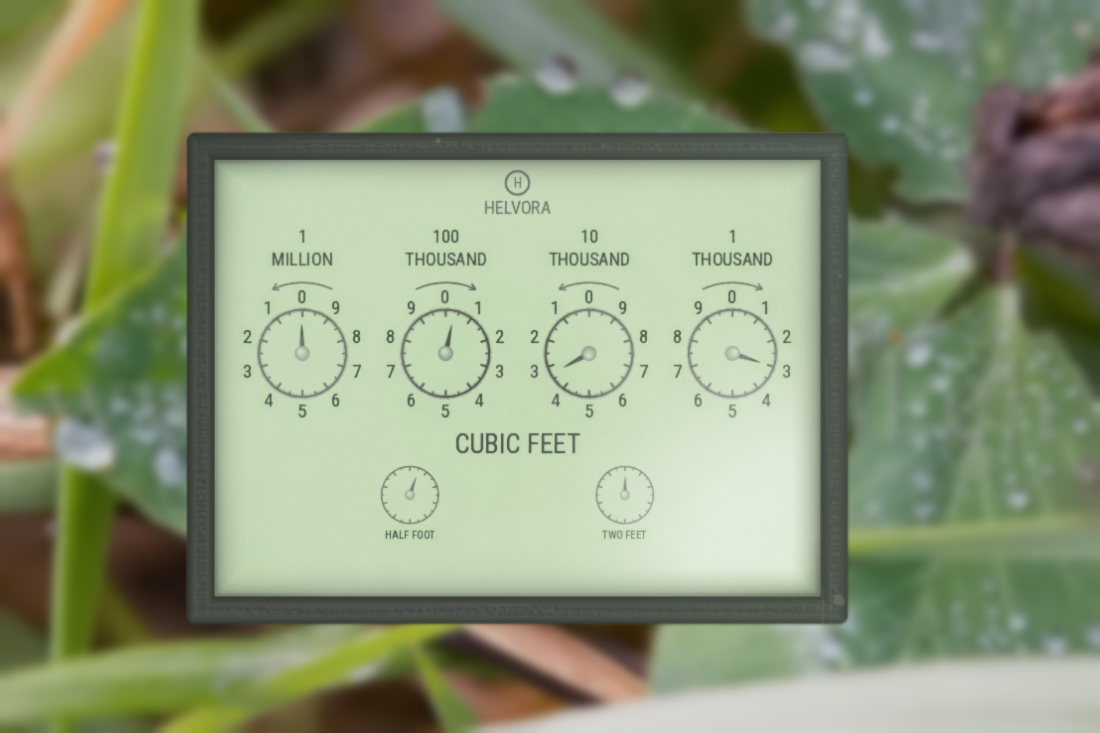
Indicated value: 3300ft³
